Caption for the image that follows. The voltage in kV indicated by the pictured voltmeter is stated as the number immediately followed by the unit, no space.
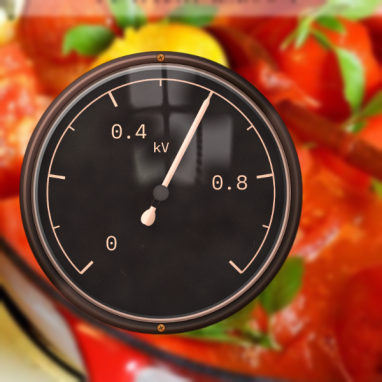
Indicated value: 0.6kV
